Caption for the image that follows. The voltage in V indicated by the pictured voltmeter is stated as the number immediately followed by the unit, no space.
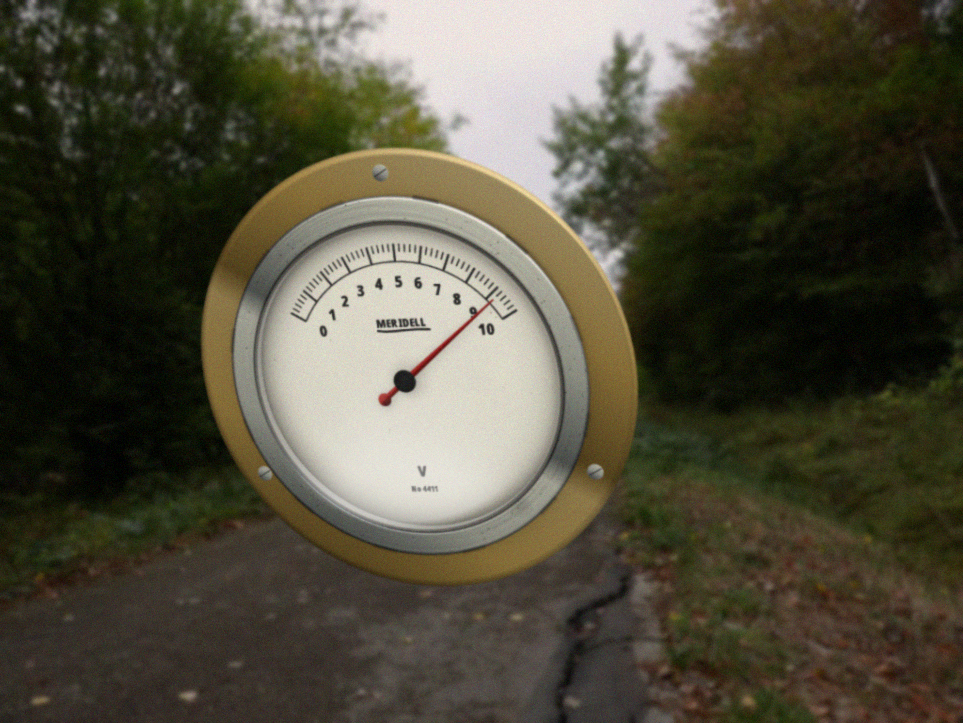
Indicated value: 9.2V
